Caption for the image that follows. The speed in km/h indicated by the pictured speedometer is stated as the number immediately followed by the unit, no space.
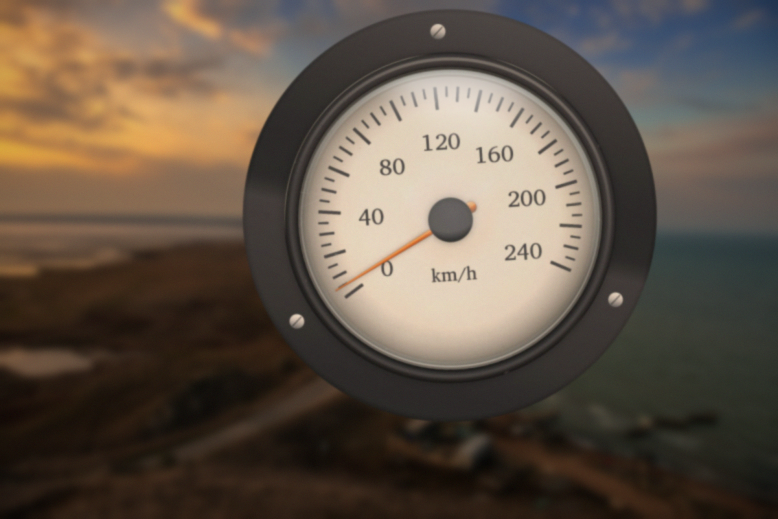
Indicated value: 5km/h
